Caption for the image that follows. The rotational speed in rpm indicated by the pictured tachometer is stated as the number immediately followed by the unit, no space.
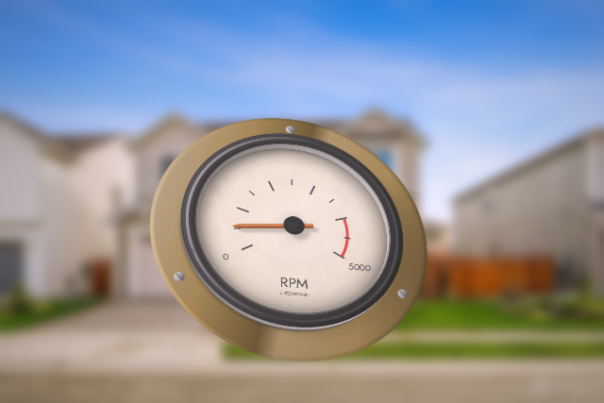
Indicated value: 500rpm
